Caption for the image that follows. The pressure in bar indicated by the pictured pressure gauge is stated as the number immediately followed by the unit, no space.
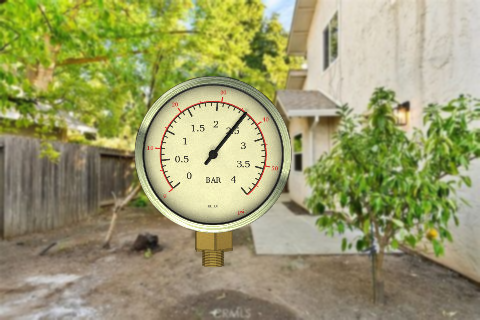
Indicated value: 2.5bar
